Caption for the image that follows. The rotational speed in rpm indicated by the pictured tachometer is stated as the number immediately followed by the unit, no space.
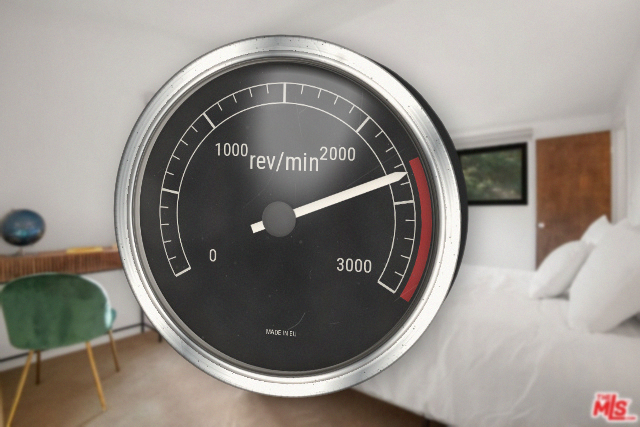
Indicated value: 2350rpm
